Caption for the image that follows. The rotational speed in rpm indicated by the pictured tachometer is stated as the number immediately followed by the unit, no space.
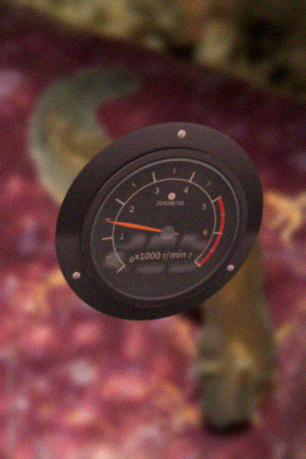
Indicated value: 1500rpm
